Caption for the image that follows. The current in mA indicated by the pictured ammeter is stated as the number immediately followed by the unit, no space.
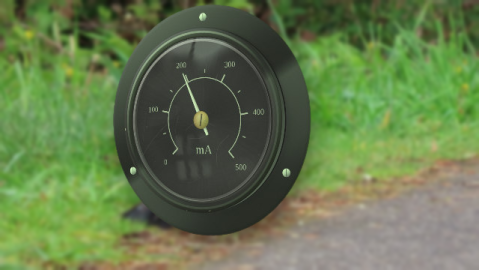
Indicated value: 200mA
